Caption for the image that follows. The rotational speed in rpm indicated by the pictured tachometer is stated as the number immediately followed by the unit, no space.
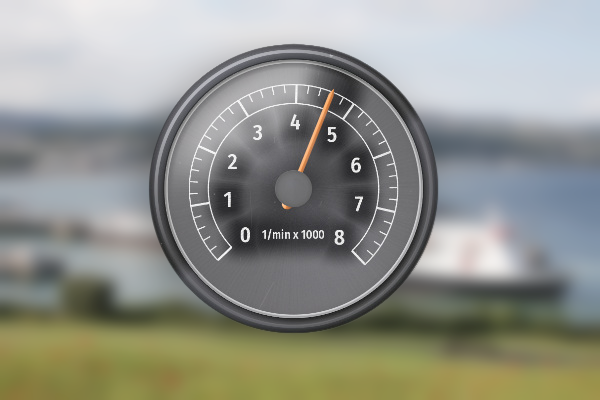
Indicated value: 4600rpm
